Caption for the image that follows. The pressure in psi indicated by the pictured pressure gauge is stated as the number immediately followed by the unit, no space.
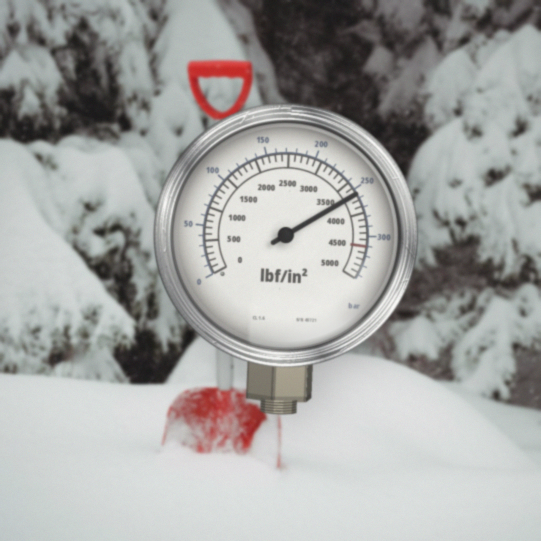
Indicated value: 3700psi
